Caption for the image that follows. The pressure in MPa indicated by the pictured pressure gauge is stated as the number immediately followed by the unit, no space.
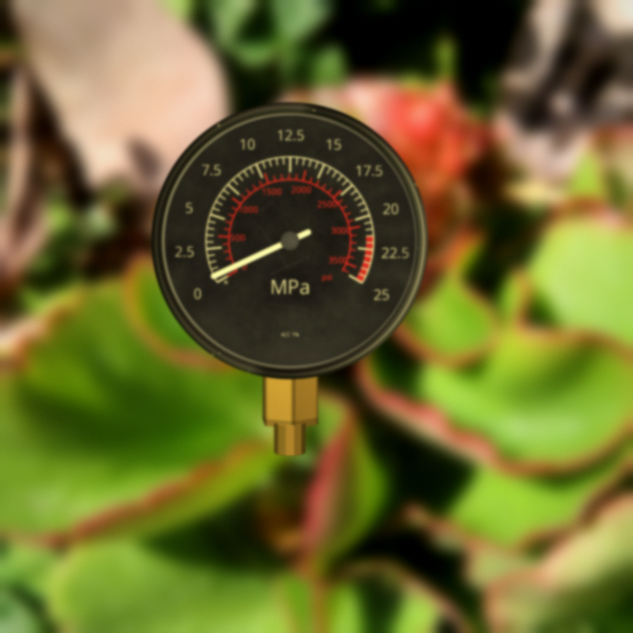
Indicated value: 0.5MPa
